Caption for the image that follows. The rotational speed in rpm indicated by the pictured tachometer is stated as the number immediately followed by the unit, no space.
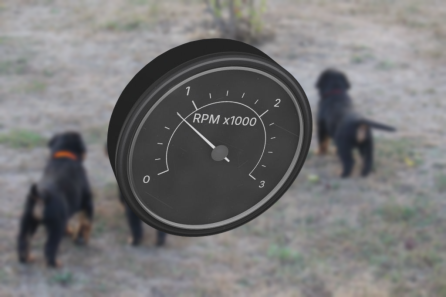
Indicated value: 800rpm
